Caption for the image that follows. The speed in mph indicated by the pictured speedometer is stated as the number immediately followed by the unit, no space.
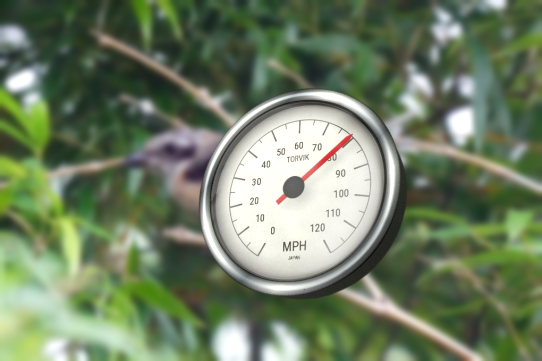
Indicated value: 80mph
